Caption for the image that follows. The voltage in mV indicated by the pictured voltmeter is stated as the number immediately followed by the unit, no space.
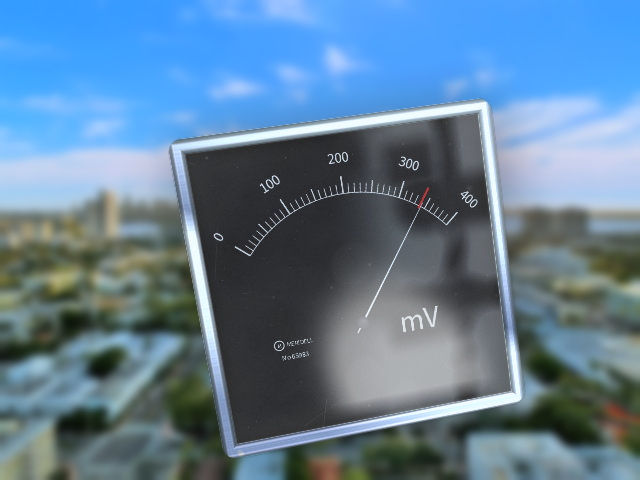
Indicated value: 340mV
